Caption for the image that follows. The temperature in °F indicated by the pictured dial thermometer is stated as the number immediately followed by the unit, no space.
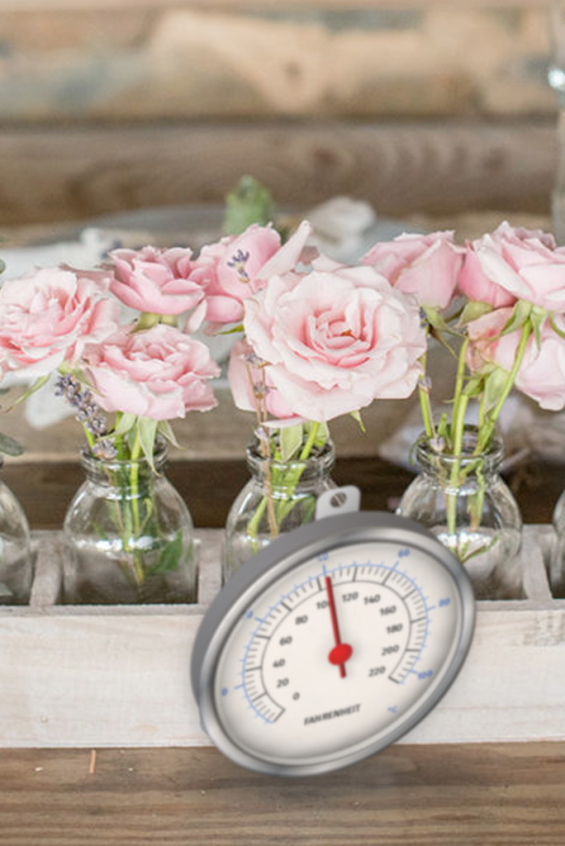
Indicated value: 104°F
